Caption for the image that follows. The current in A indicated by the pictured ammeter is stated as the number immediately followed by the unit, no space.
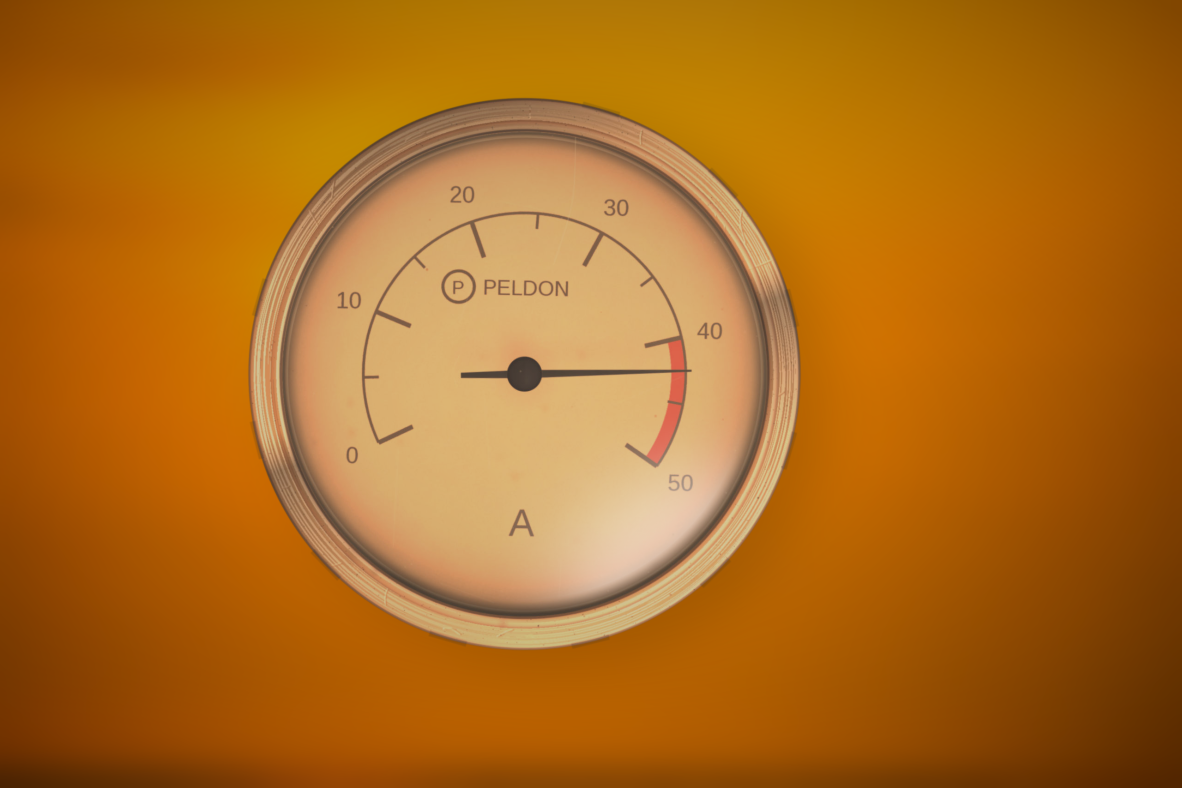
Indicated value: 42.5A
